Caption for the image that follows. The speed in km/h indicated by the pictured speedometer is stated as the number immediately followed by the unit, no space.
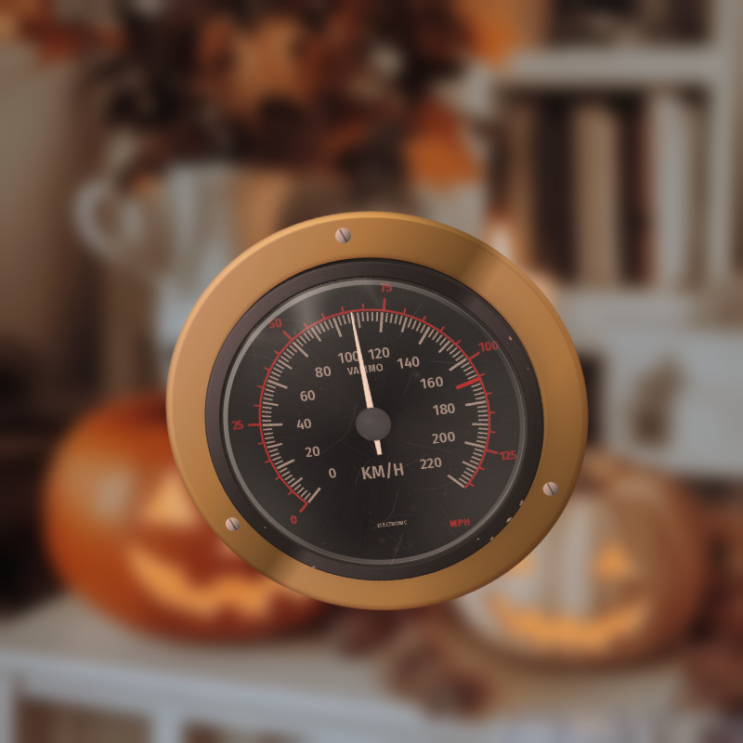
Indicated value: 108km/h
